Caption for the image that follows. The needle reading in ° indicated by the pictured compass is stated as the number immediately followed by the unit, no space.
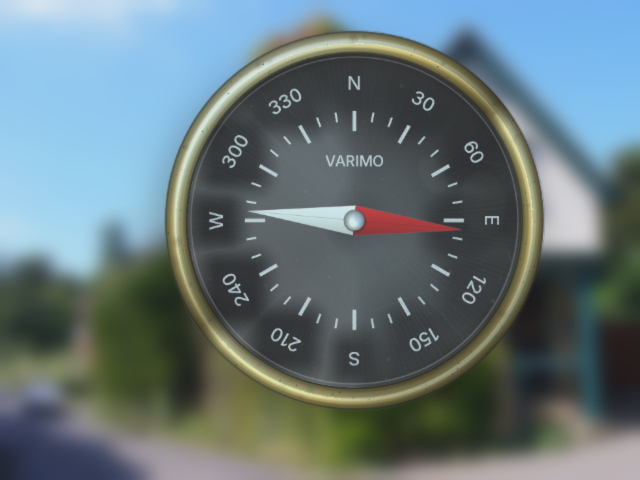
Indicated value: 95°
